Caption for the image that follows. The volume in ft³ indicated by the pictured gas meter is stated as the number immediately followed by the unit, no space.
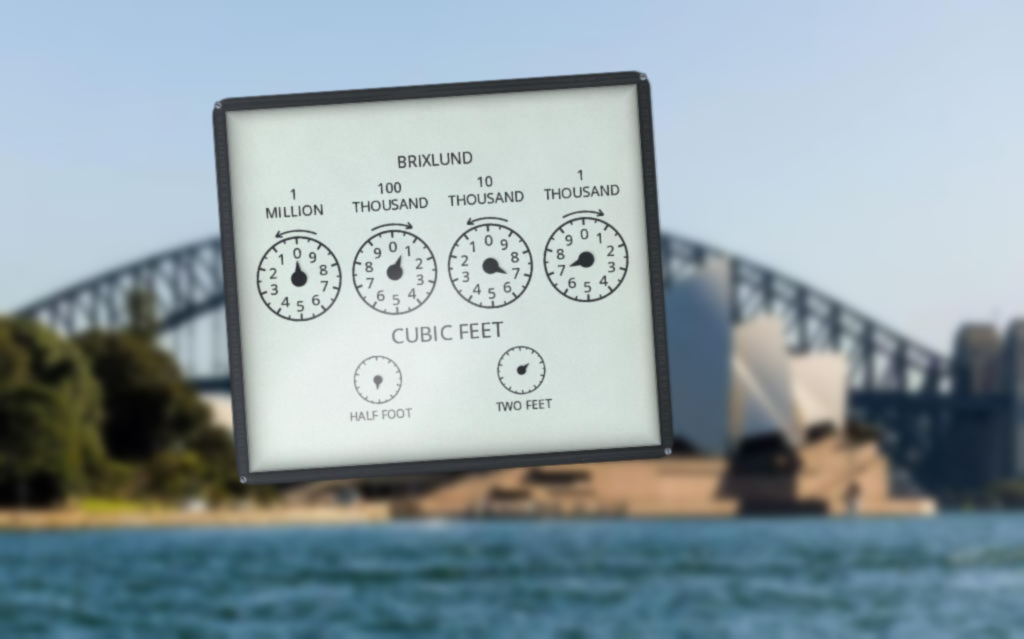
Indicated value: 6700ft³
